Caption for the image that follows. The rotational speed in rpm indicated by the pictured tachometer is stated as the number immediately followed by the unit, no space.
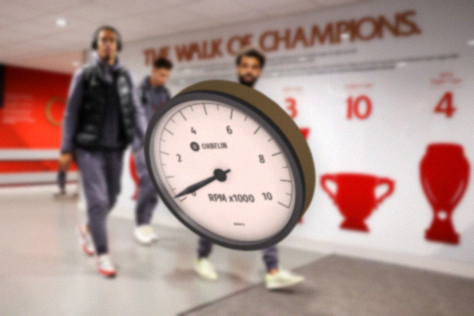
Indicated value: 250rpm
